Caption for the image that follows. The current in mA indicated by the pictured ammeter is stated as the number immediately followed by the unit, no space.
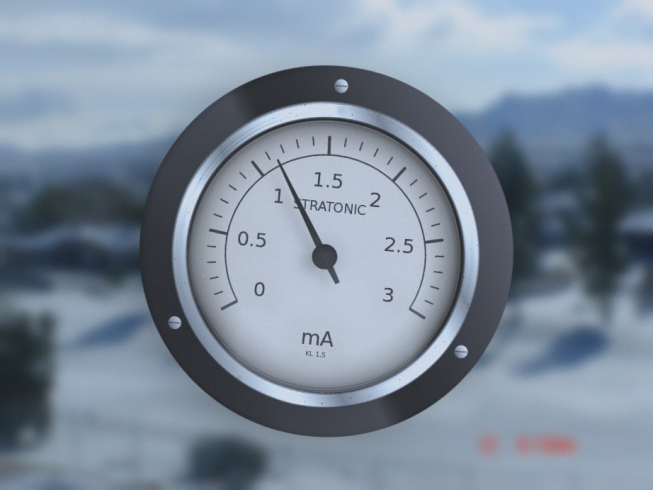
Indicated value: 1.15mA
